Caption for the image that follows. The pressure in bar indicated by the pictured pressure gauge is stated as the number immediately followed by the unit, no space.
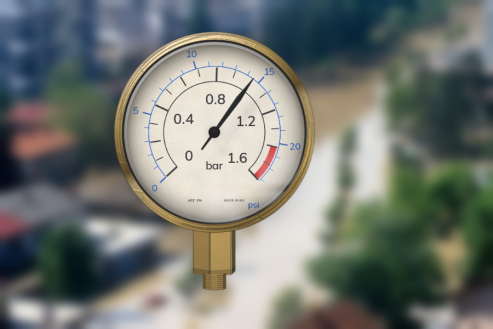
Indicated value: 1bar
